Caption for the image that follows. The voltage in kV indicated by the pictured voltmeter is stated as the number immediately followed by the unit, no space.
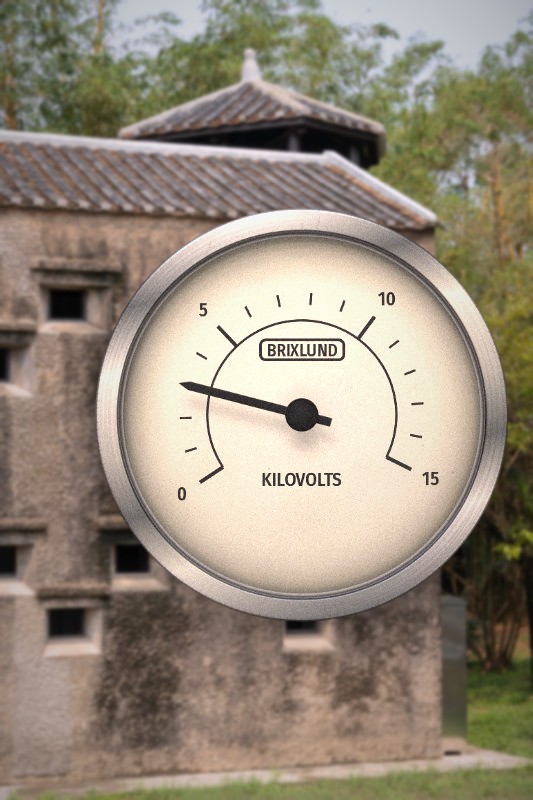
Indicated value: 3kV
